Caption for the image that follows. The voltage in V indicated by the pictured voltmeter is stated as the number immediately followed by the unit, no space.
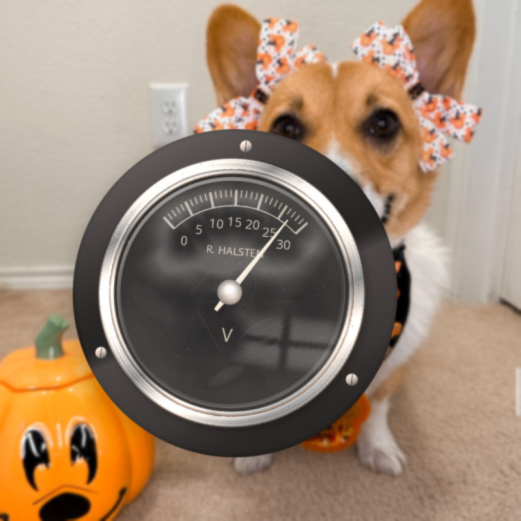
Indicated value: 27V
